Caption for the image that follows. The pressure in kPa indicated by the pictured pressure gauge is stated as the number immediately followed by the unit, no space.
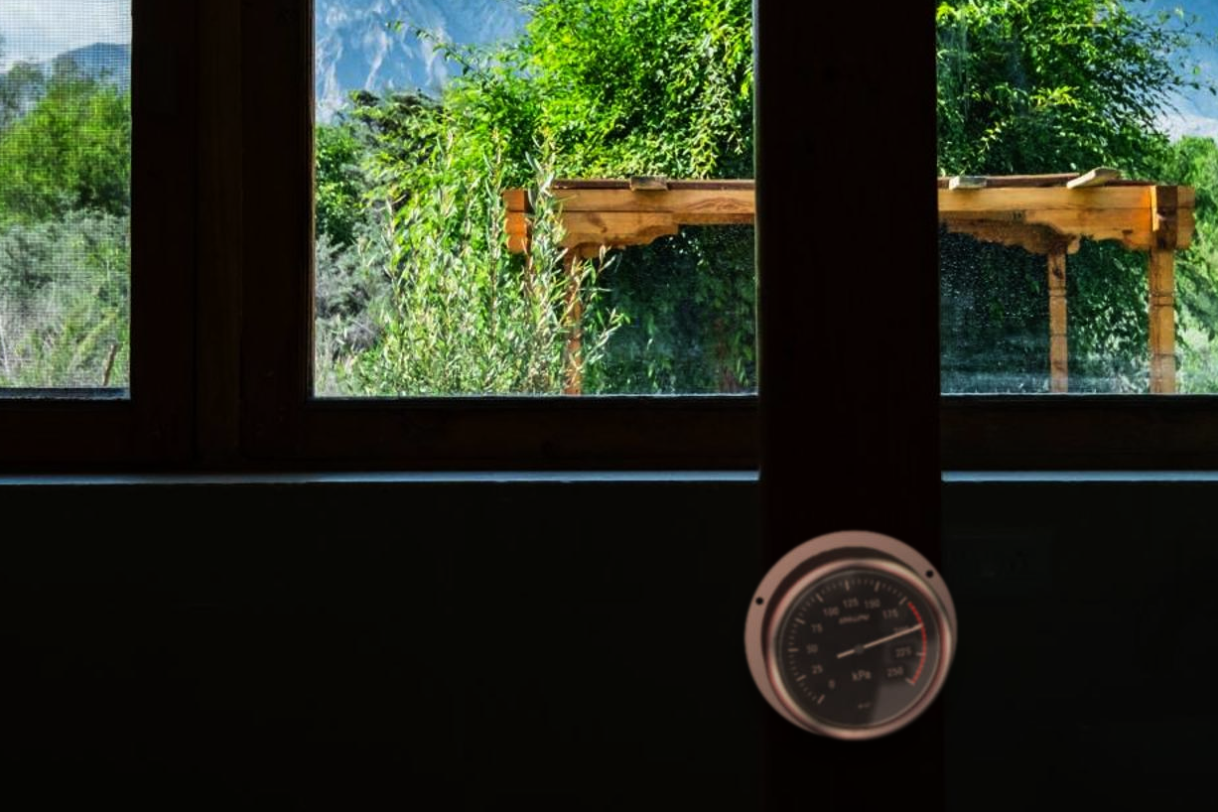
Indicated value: 200kPa
